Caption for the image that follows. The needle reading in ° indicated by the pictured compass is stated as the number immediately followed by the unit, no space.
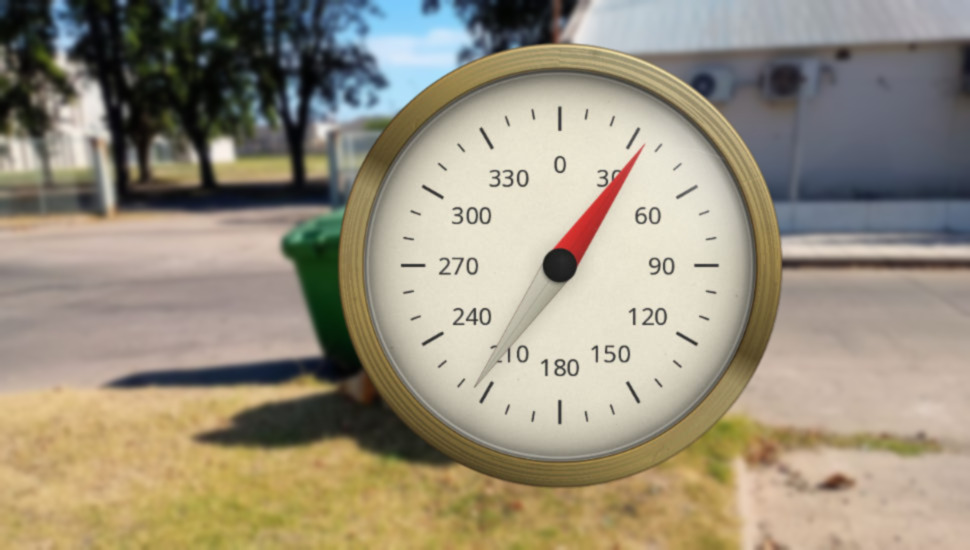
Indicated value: 35°
